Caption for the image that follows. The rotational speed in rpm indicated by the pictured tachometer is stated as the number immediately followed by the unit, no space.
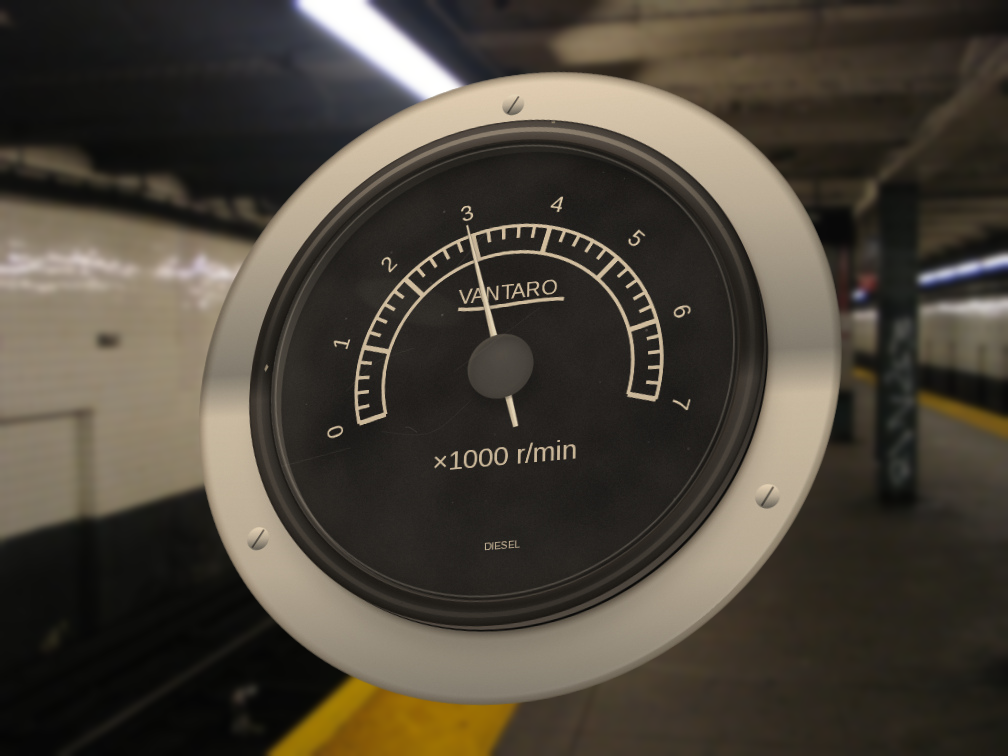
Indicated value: 3000rpm
